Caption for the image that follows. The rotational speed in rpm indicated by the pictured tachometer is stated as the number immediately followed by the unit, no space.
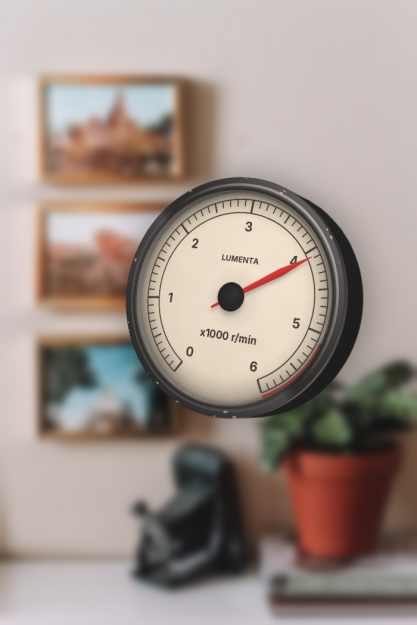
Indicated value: 4100rpm
